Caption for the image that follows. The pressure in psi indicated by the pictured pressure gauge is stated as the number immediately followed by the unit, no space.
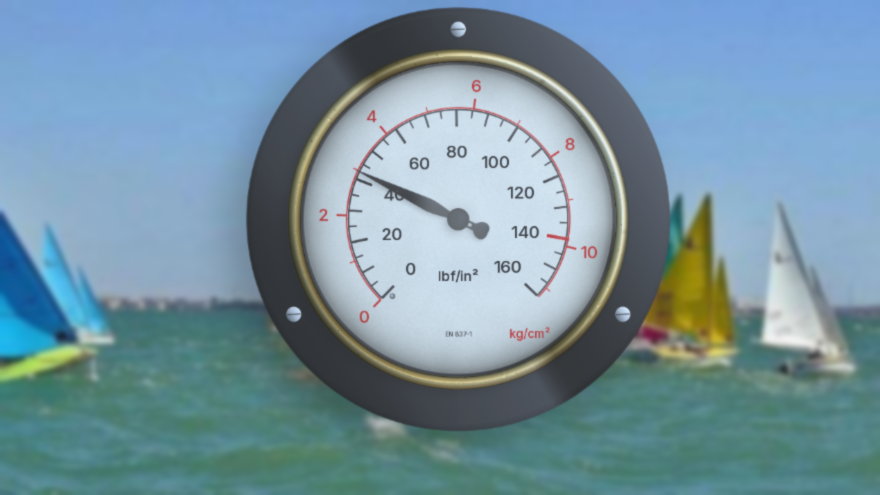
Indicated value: 42.5psi
